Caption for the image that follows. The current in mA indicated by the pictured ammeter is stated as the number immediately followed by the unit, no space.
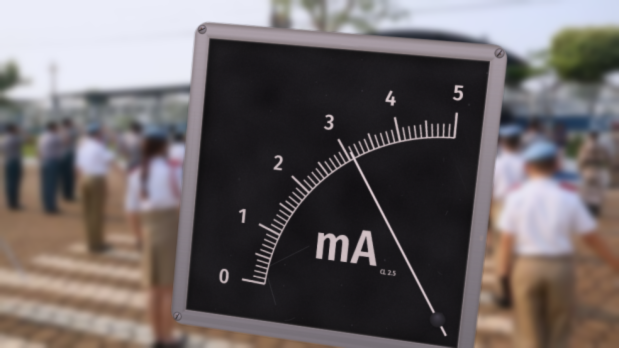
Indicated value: 3.1mA
